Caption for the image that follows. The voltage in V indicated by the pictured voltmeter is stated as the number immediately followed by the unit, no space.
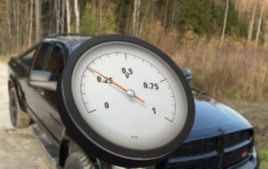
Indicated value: 0.25V
